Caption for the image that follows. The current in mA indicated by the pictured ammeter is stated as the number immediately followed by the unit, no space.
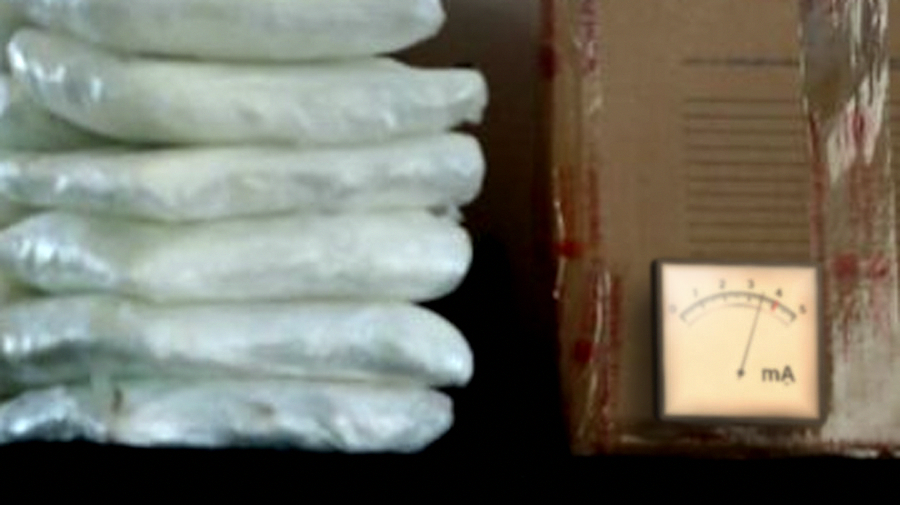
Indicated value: 3.5mA
